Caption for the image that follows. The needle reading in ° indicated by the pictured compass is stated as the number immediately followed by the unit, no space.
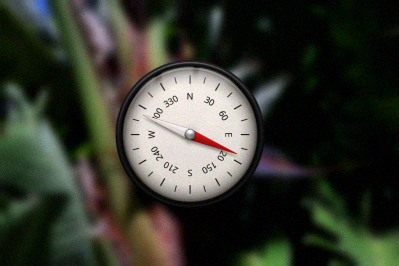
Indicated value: 112.5°
